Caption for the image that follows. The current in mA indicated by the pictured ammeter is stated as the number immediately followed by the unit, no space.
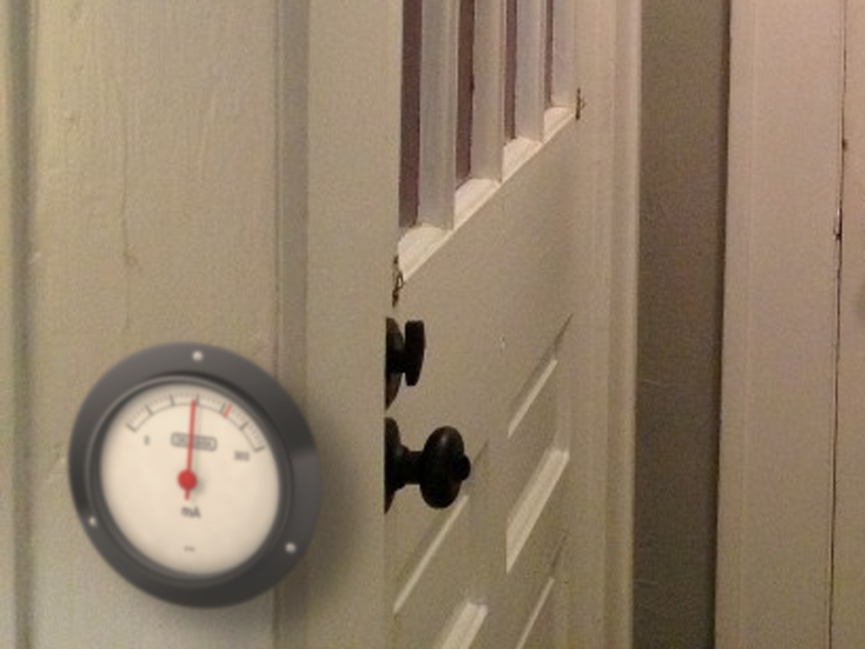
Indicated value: 150mA
